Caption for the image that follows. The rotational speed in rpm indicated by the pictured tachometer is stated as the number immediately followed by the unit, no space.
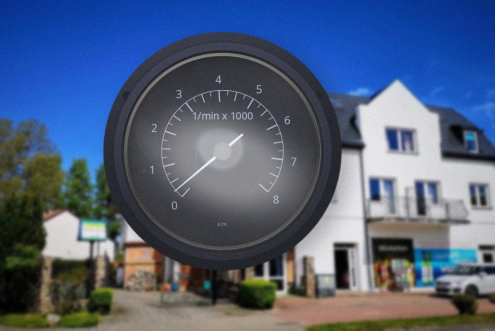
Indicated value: 250rpm
